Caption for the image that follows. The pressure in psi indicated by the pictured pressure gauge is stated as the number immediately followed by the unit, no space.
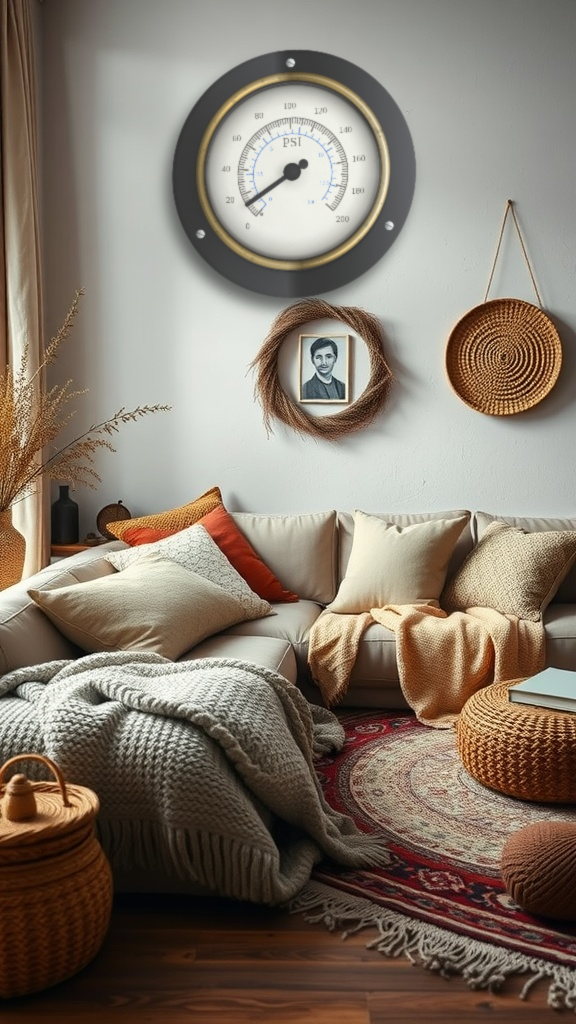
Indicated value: 10psi
